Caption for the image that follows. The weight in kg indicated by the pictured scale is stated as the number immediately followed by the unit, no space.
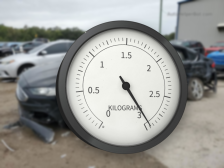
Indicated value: 2.95kg
